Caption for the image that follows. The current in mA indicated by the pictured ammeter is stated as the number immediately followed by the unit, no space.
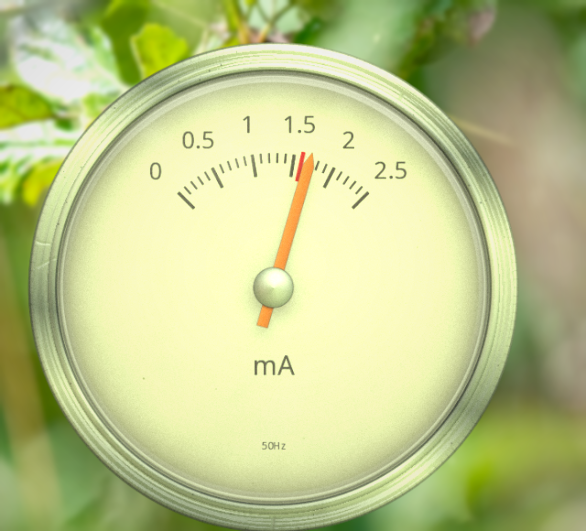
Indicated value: 1.7mA
